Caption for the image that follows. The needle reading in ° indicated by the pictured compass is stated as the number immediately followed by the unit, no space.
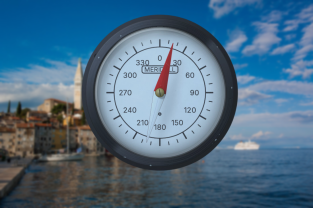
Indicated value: 15°
